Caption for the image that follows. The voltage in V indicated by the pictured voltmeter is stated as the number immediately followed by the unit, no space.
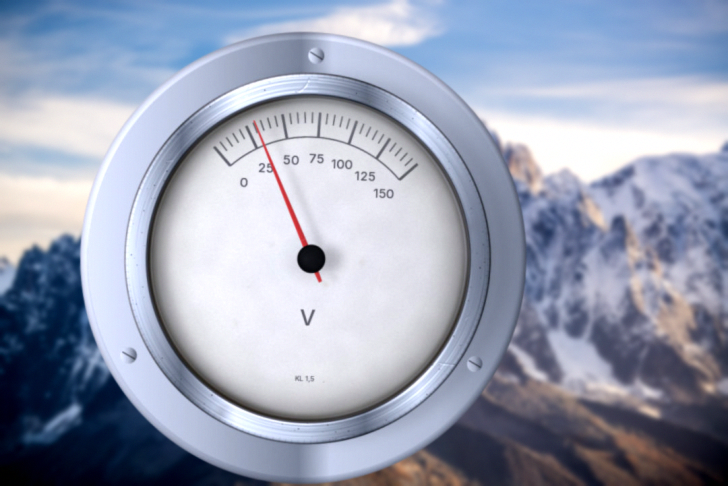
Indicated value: 30V
